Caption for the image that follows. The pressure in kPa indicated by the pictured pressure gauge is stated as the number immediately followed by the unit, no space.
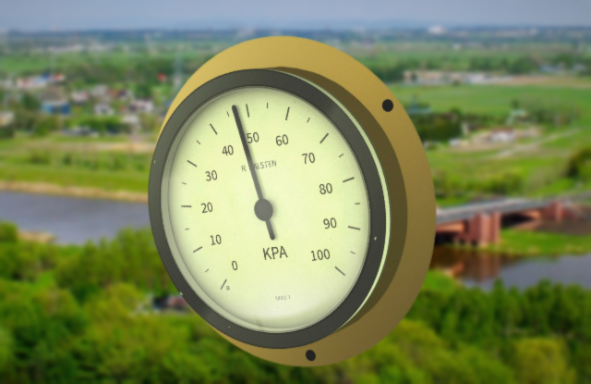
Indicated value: 47.5kPa
